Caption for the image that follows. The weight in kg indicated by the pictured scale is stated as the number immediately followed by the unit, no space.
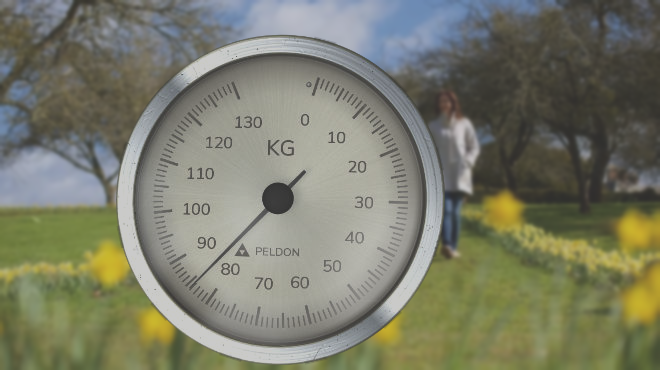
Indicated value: 84kg
